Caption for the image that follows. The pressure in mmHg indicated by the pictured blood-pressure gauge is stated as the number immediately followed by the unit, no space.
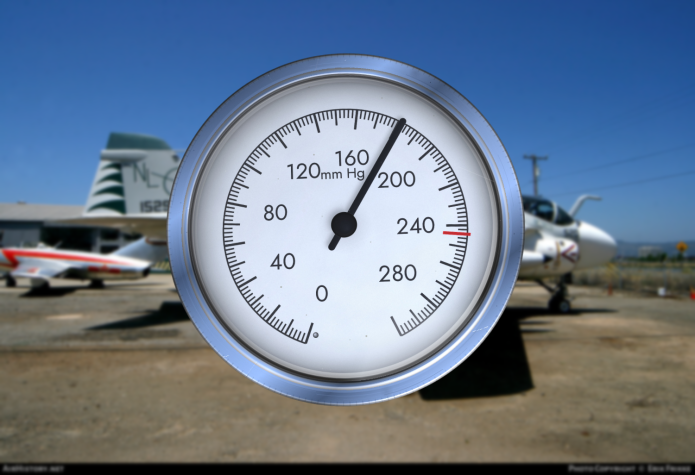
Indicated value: 182mmHg
